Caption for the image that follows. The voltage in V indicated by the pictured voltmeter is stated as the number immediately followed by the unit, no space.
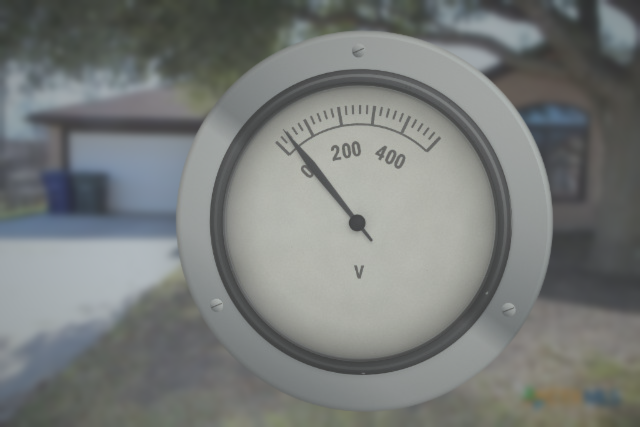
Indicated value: 40V
